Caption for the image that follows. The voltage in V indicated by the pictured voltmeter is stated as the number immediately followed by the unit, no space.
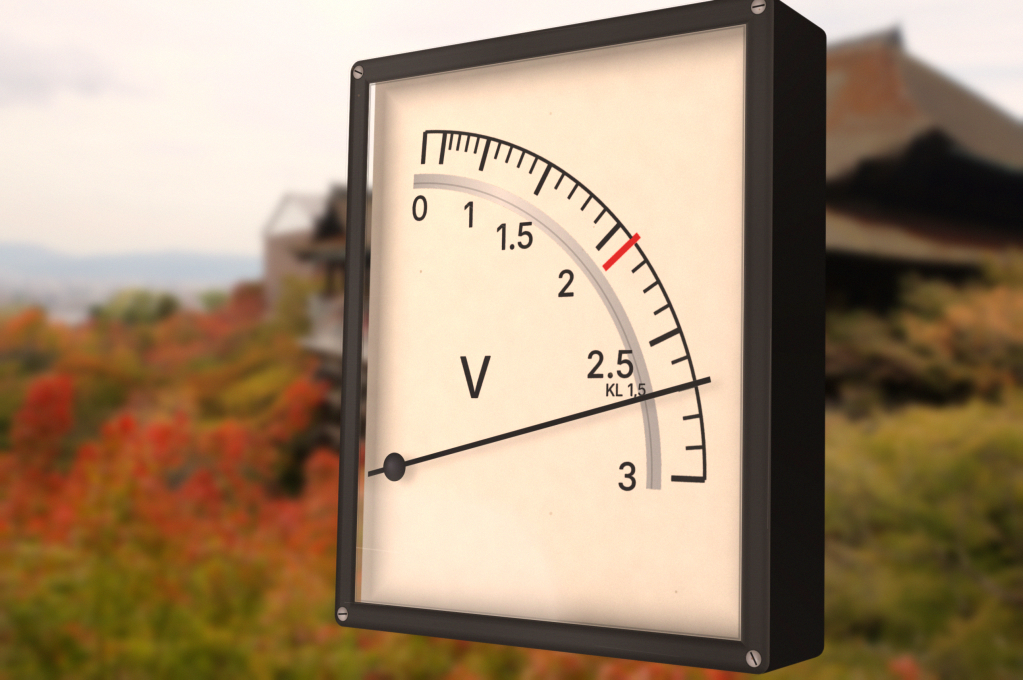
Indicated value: 2.7V
